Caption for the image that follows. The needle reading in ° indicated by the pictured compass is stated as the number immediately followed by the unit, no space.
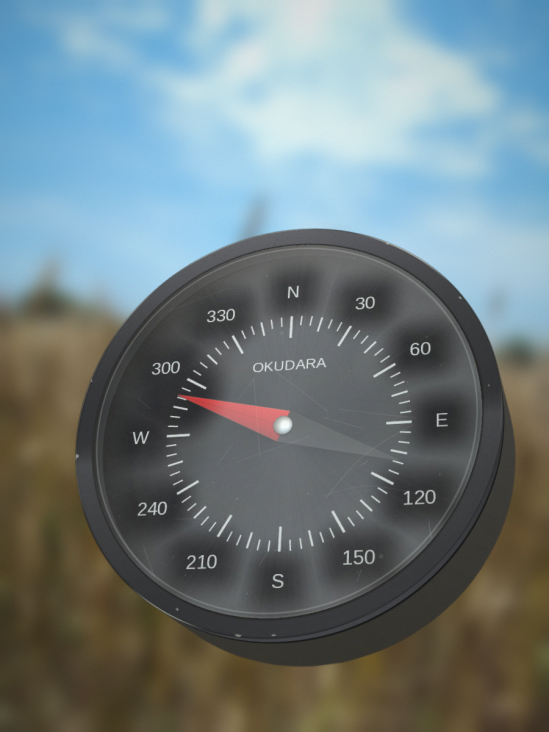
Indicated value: 290°
